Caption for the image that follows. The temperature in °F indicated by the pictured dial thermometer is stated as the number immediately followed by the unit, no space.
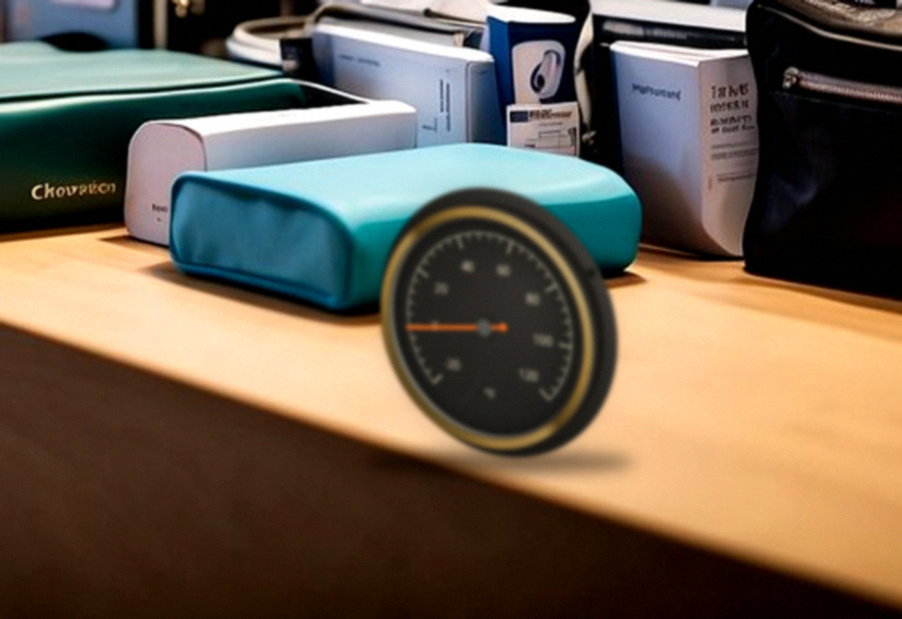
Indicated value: 0°F
